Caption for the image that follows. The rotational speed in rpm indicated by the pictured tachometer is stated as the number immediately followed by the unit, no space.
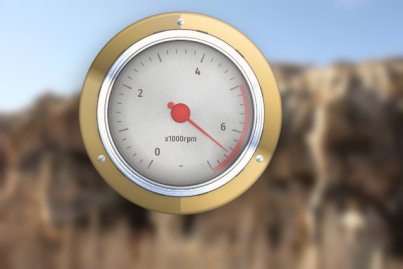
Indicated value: 6500rpm
